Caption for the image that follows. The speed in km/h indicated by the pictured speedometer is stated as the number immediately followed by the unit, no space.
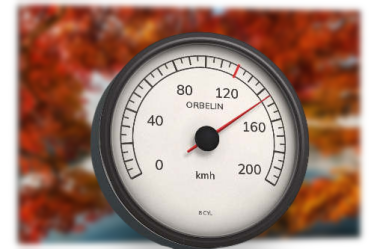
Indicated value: 145km/h
